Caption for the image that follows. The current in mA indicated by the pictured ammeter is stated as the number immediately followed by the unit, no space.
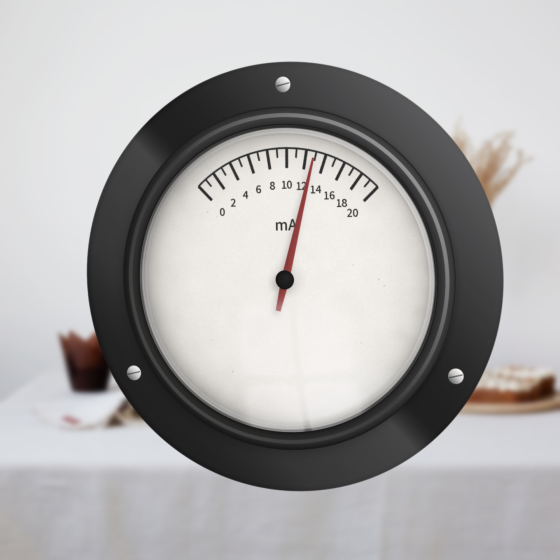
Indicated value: 13mA
